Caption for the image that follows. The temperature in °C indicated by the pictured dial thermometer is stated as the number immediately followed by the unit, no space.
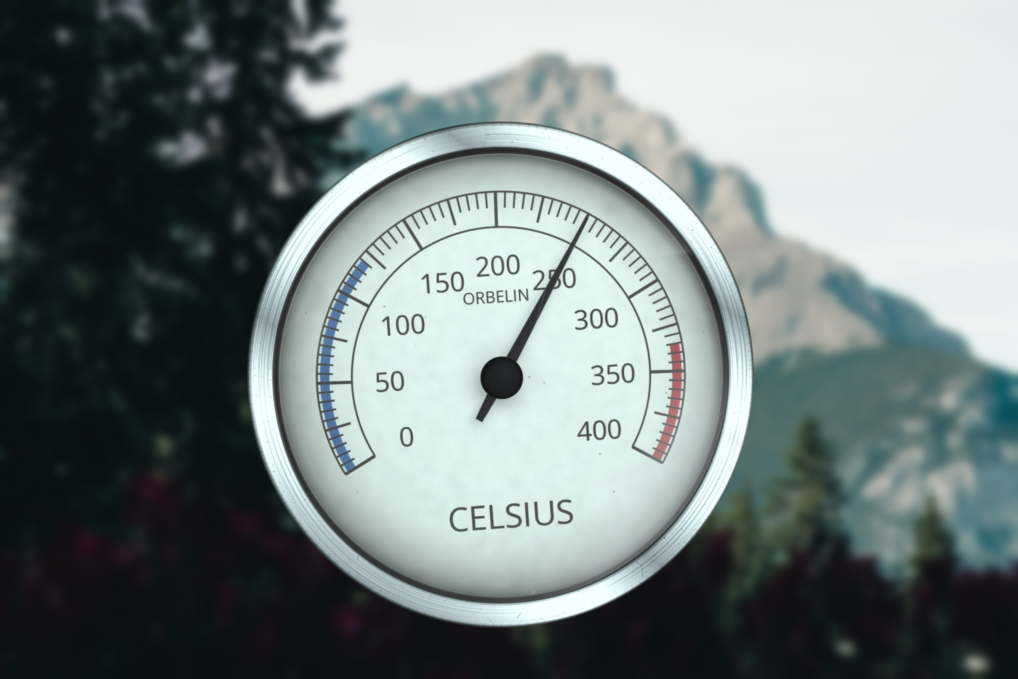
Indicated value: 250°C
